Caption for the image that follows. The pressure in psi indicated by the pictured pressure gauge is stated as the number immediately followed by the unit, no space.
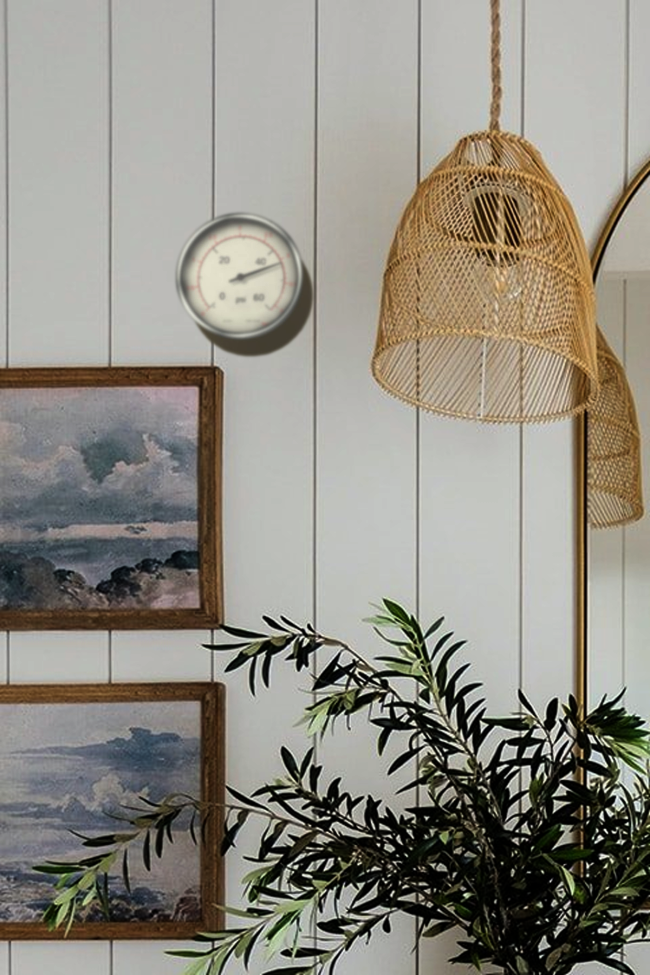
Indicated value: 45psi
